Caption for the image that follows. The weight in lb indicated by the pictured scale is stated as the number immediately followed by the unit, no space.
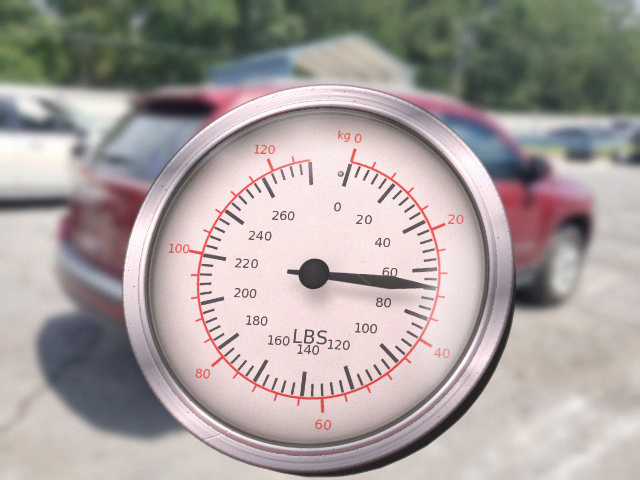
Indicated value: 68lb
